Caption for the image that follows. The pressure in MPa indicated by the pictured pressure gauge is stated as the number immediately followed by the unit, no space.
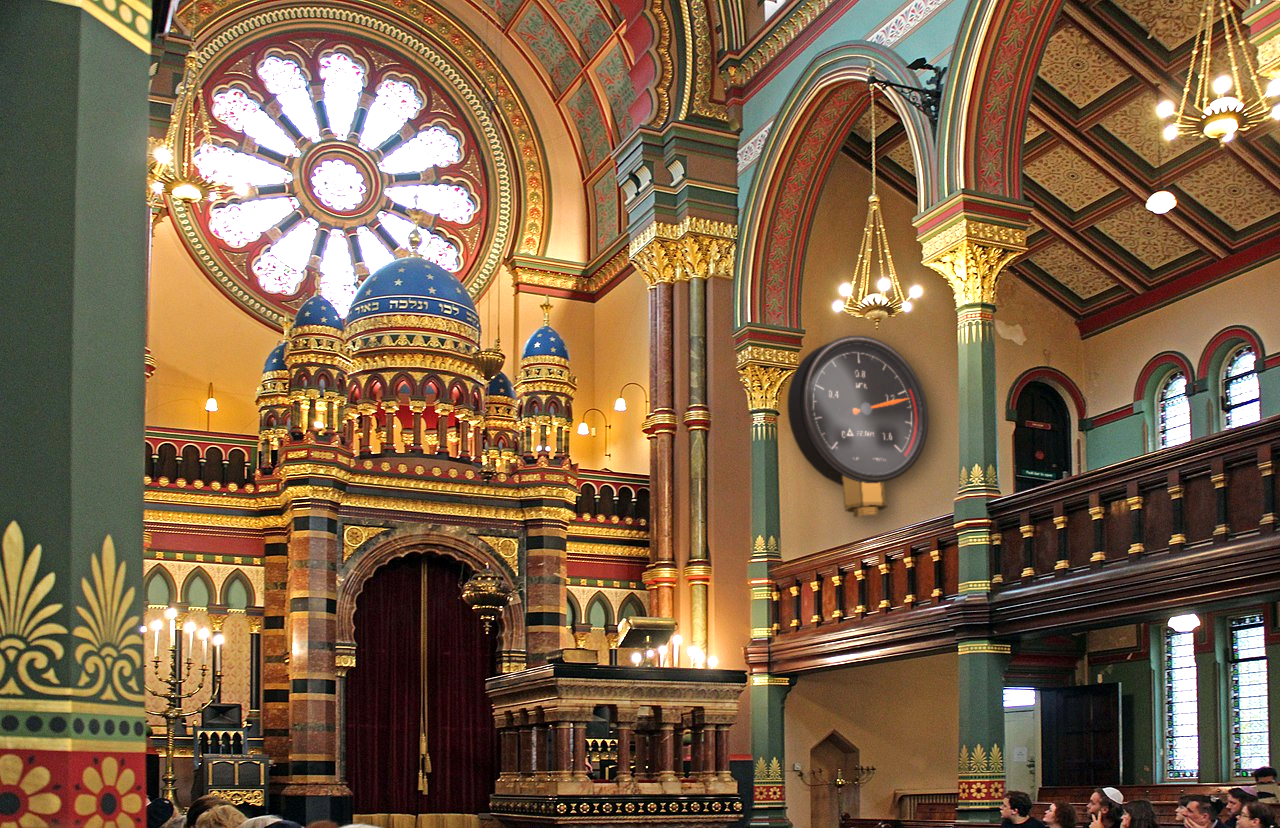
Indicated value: 1.25MPa
